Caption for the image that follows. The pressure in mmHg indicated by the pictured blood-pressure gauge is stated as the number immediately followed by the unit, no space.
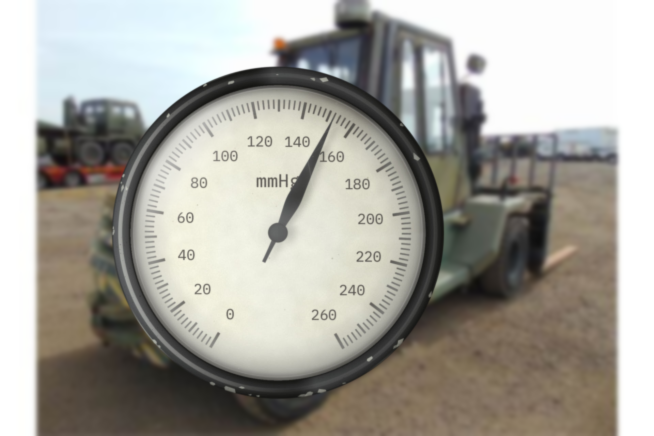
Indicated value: 152mmHg
